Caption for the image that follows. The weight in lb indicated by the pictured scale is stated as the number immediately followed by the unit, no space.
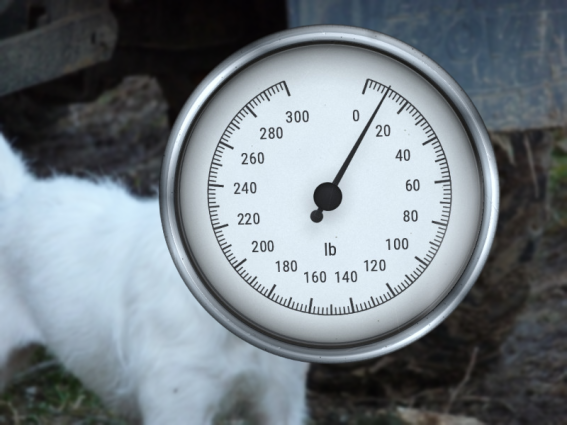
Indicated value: 10lb
